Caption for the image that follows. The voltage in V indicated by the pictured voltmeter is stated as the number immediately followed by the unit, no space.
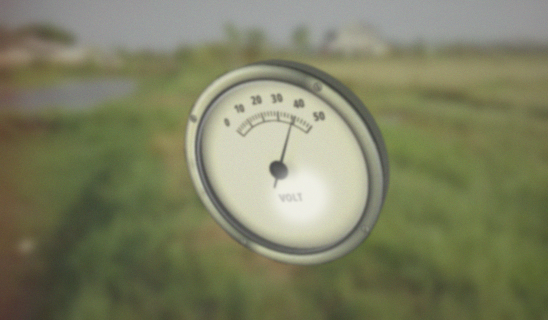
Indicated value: 40V
